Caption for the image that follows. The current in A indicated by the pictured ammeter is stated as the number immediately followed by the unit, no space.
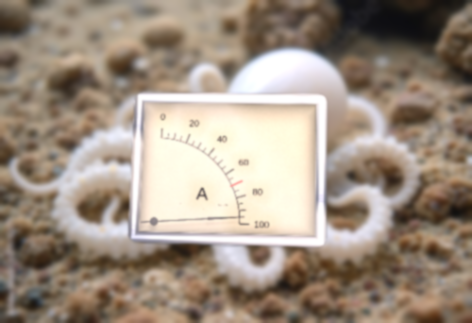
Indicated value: 95A
